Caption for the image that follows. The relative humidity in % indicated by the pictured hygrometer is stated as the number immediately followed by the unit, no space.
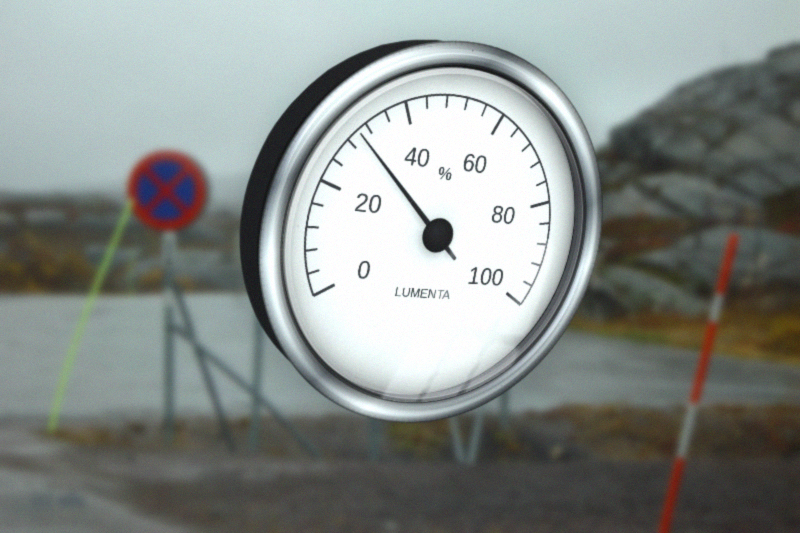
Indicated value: 30%
